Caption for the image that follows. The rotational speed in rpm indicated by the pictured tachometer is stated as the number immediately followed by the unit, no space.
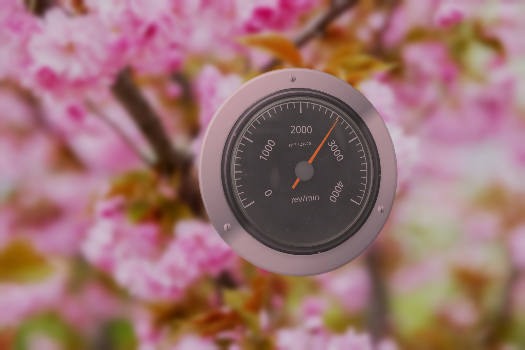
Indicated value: 2600rpm
